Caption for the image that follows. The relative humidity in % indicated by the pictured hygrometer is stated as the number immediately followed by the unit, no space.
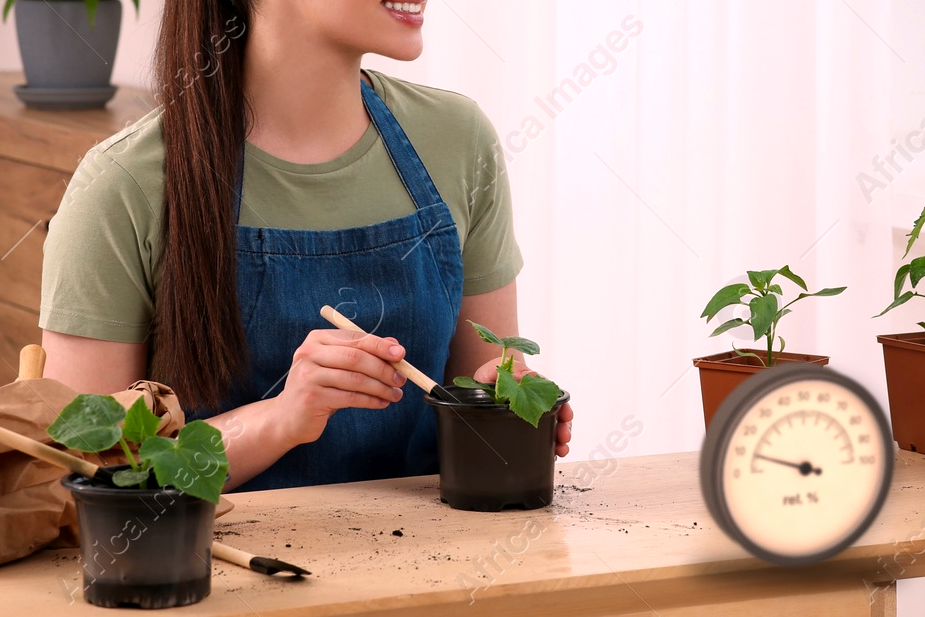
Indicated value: 10%
